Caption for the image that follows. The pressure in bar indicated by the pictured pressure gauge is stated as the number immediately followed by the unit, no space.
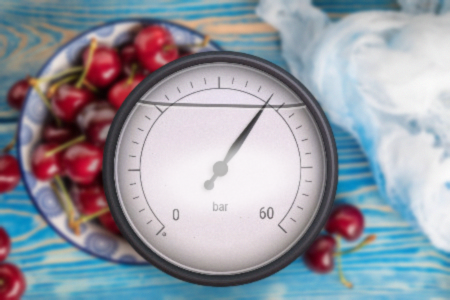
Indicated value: 38bar
